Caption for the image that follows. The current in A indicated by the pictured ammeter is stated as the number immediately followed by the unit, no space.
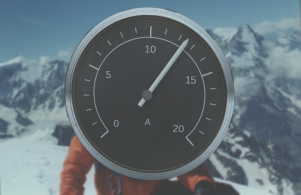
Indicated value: 12.5A
